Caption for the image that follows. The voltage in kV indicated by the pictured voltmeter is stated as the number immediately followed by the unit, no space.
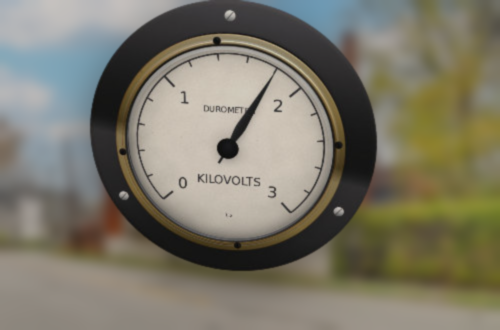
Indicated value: 1.8kV
